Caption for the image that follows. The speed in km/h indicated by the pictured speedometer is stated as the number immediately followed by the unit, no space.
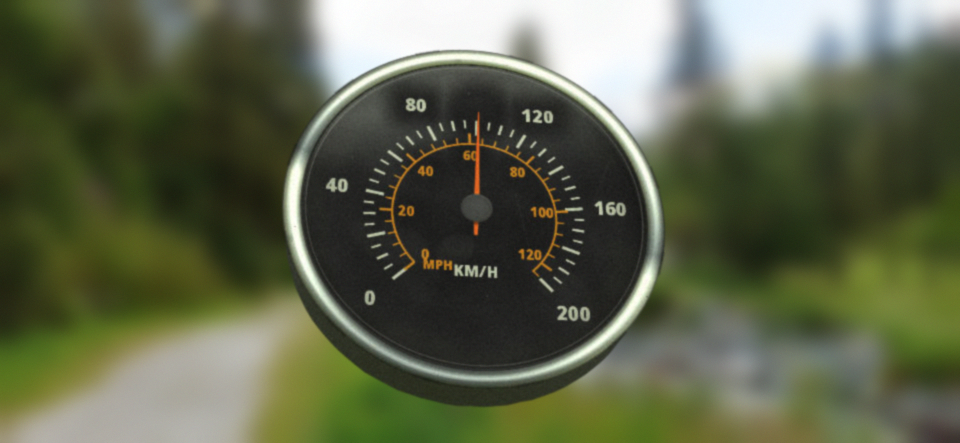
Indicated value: 100km/h
